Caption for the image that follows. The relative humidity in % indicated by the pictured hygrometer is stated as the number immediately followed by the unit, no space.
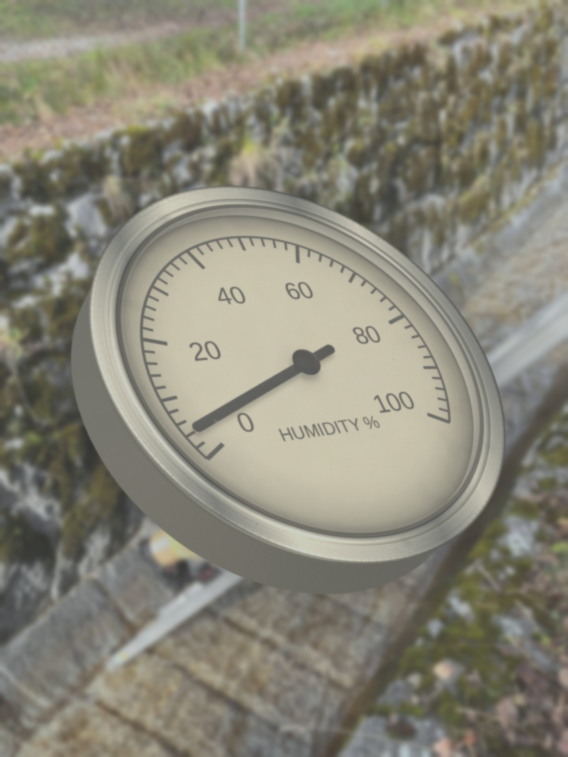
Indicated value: 4%
